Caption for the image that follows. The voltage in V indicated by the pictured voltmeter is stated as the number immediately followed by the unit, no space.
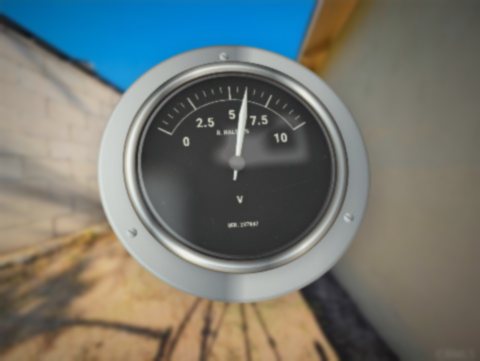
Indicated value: 6V
